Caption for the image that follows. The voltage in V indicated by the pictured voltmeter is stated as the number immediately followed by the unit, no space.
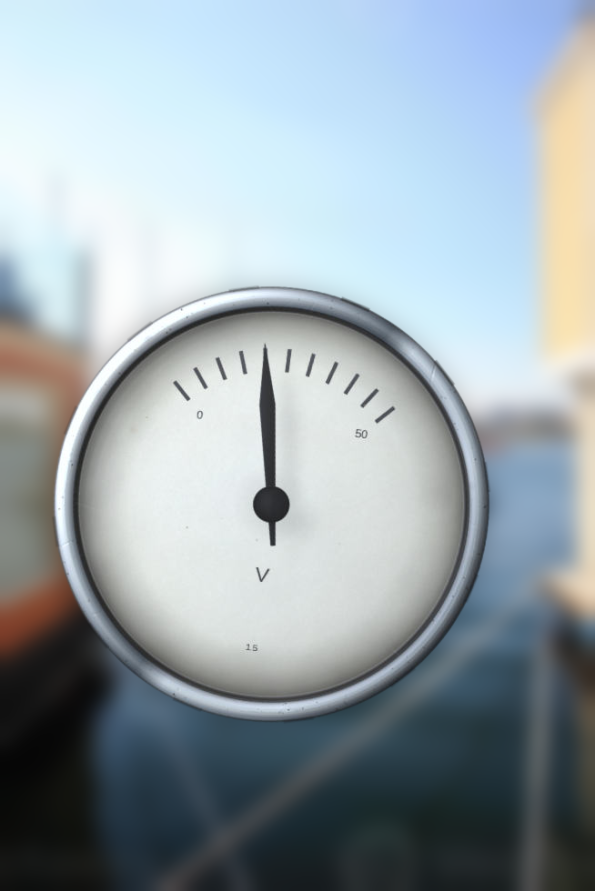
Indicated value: 20V
